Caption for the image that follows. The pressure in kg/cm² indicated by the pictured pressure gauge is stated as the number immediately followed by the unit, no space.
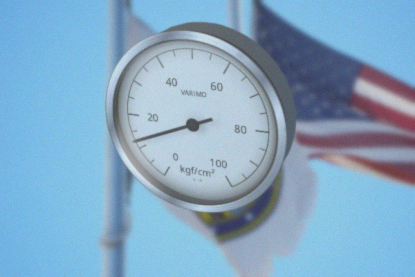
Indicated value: 12.5kg/cm²
